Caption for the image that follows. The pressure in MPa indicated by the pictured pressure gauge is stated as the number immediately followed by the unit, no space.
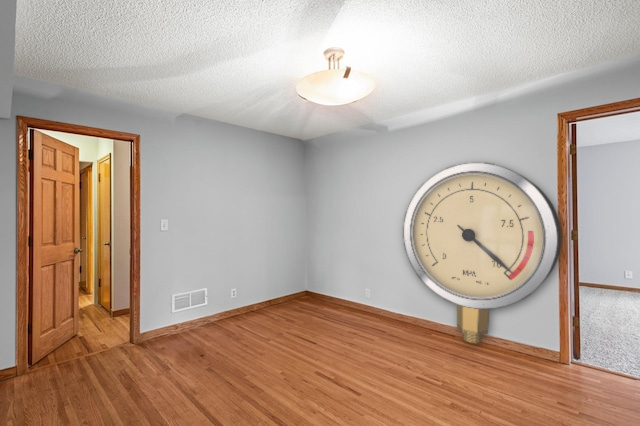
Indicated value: 9.75MPa
